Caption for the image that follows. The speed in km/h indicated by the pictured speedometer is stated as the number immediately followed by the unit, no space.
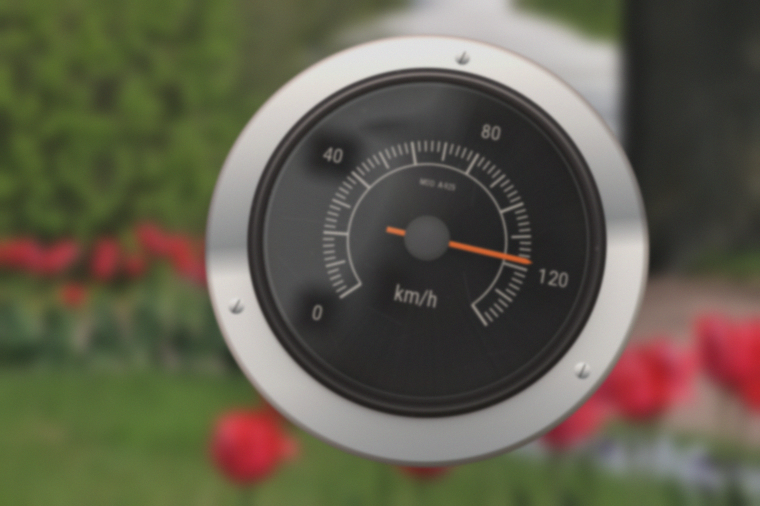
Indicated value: 118km/h
